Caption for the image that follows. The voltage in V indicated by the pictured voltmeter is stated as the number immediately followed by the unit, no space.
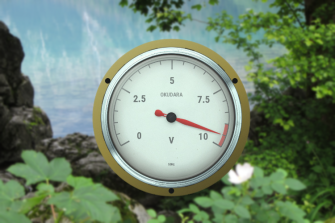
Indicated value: 9.5V
